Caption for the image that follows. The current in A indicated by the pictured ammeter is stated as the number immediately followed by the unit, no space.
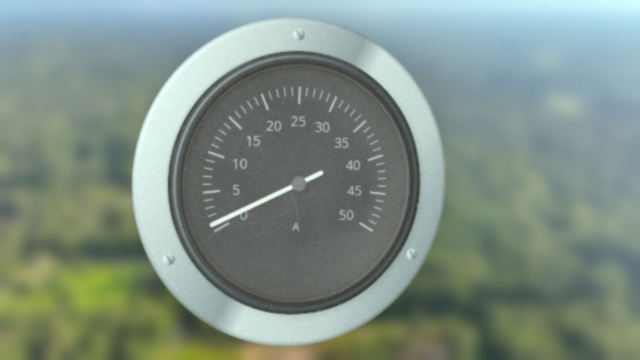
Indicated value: 1A
